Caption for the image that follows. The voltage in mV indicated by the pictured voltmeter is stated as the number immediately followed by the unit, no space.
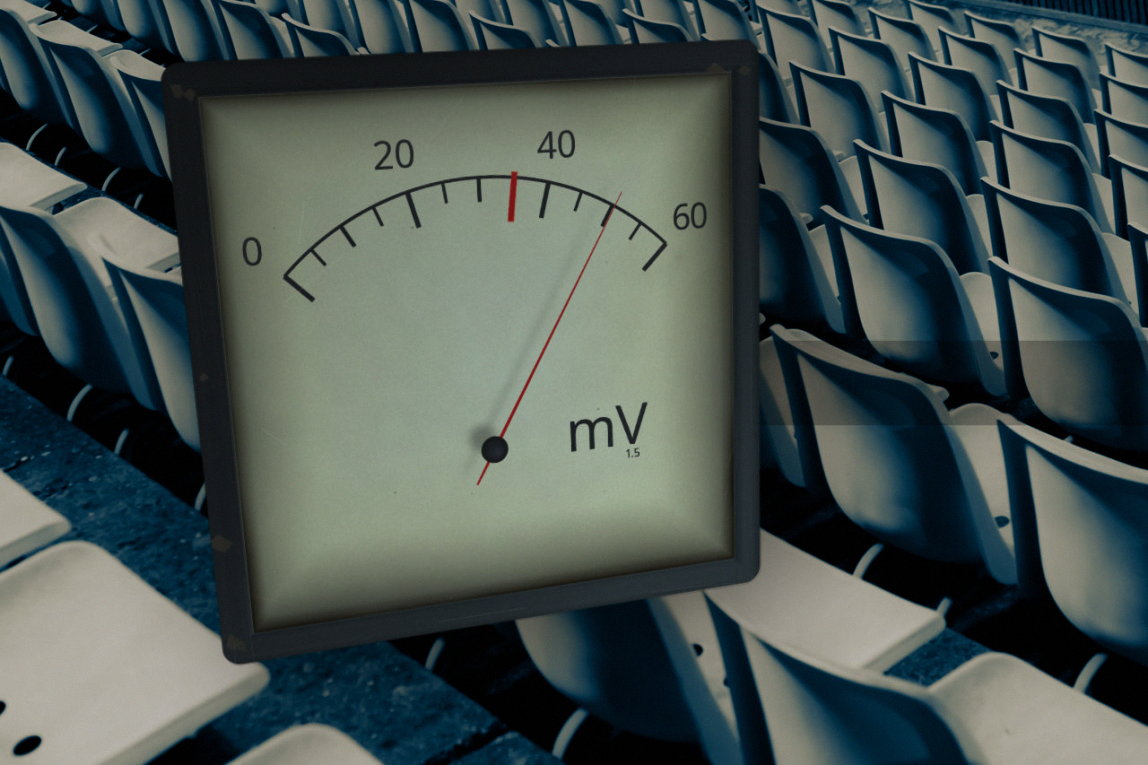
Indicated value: 50mV
